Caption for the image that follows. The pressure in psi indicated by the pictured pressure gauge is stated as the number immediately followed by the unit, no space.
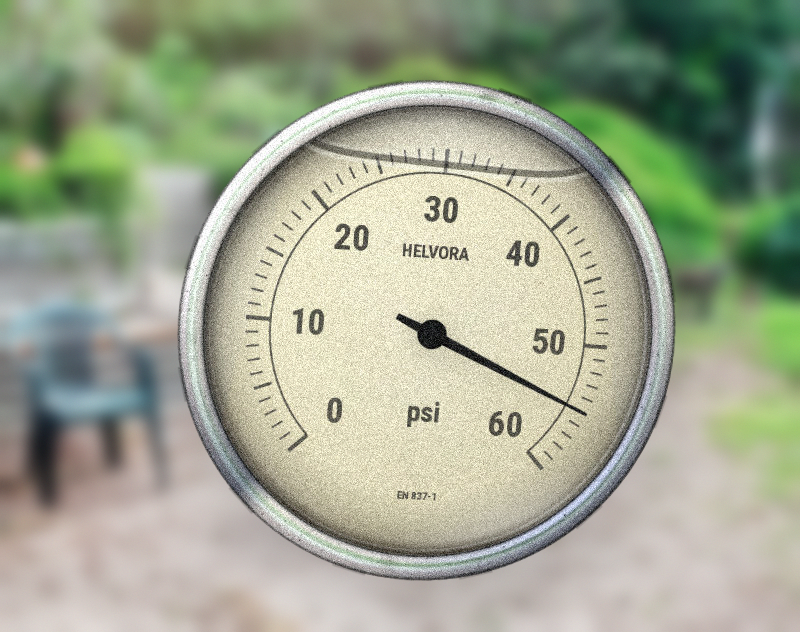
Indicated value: 55psi
